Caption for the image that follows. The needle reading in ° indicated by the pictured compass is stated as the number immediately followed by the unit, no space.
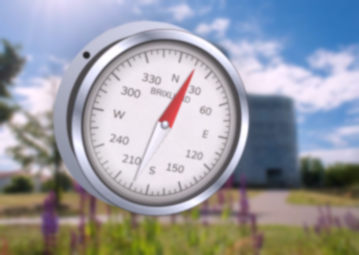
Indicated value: 15°
